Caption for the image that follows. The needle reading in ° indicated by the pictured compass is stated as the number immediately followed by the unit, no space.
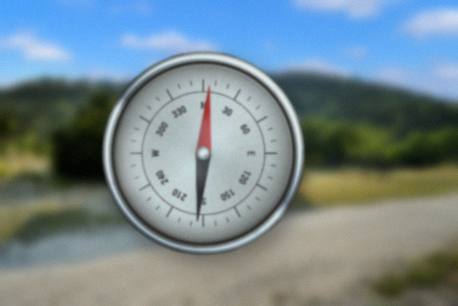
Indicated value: 5°
